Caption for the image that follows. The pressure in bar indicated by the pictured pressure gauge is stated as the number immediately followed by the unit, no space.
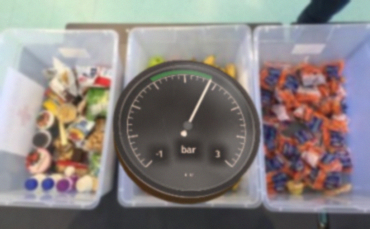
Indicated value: 1.4bar
